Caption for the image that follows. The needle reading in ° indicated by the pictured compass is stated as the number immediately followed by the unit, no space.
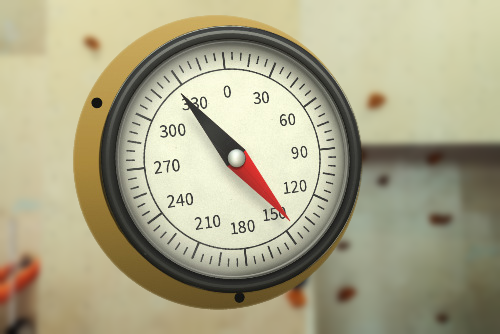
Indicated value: 145°
